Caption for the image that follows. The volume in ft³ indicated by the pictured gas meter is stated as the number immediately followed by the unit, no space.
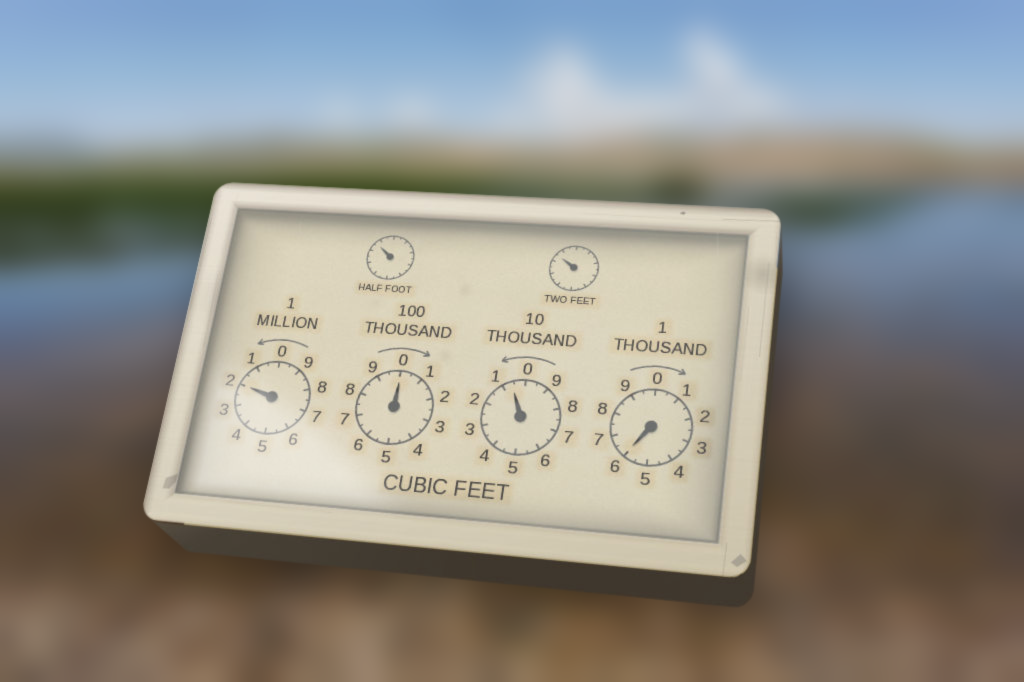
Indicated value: 200600ft³
